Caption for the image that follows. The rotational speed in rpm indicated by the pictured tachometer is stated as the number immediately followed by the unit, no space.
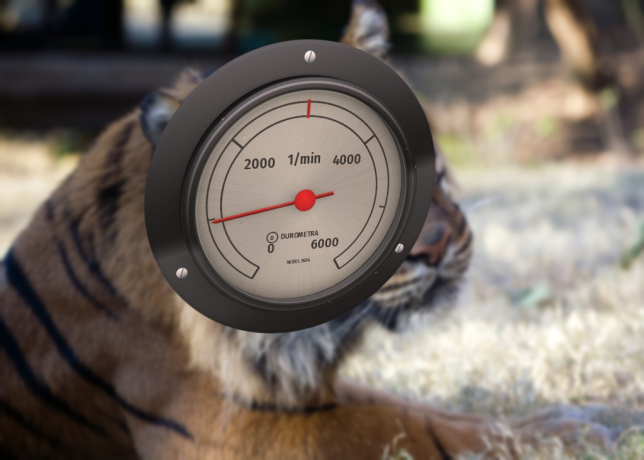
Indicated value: 1000rpm
